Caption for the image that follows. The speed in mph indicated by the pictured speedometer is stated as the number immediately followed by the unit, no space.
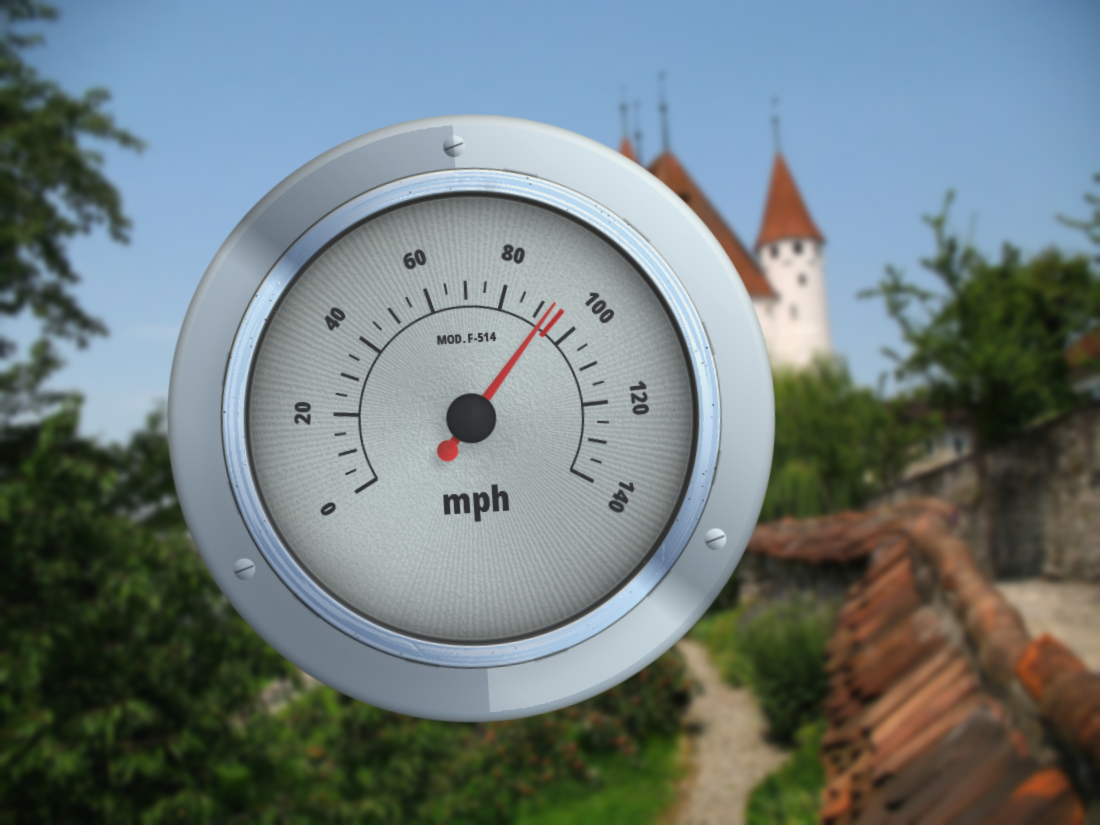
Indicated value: 92.5mph
